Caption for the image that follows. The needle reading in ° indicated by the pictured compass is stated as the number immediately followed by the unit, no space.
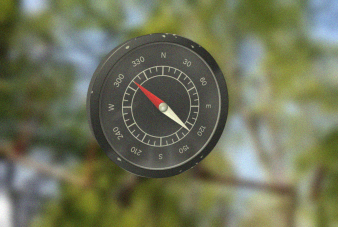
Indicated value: 310°
